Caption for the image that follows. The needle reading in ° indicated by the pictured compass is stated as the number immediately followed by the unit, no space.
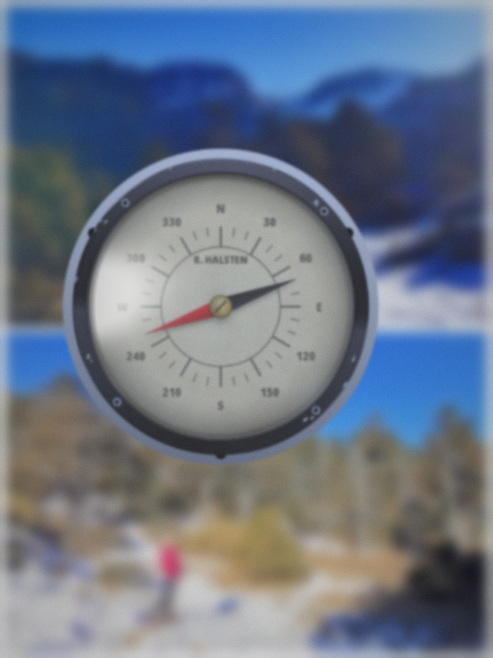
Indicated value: 250°
